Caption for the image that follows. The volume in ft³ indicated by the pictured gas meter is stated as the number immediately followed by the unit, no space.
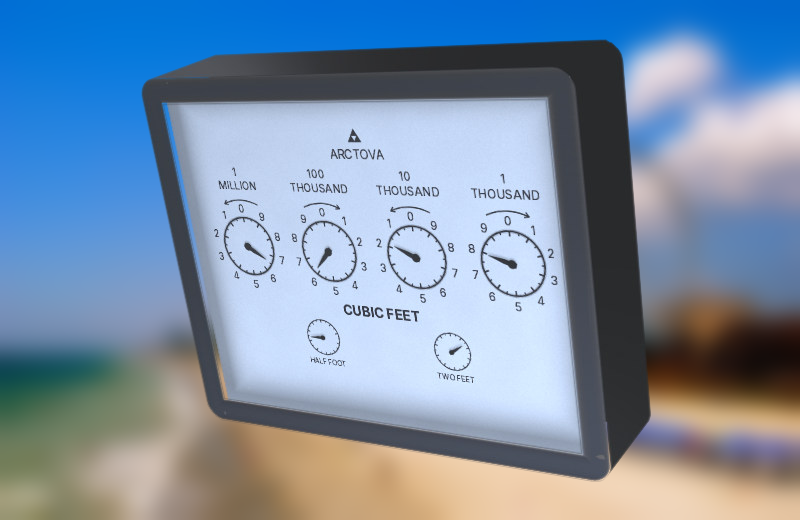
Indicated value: 661800ft³
